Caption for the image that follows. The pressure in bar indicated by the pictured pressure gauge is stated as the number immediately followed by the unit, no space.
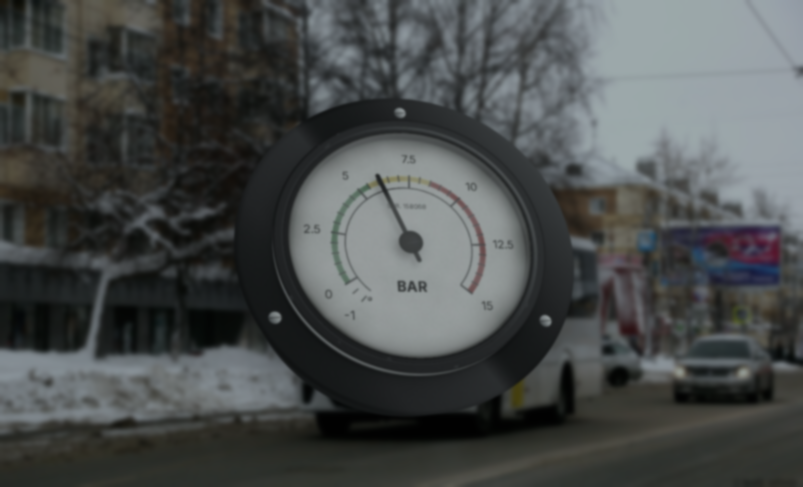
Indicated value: 6bar
